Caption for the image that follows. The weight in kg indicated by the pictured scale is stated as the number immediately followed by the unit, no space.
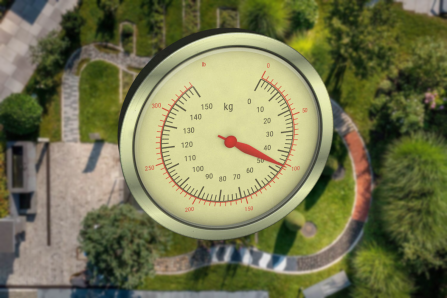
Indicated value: 46kg
